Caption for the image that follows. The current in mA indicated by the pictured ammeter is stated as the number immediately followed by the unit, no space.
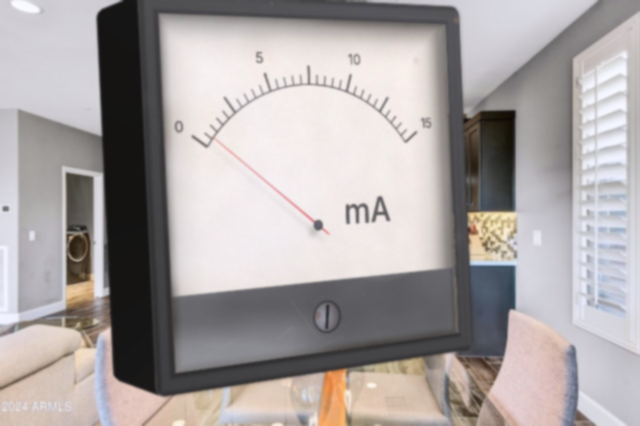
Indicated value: 0.5mA
